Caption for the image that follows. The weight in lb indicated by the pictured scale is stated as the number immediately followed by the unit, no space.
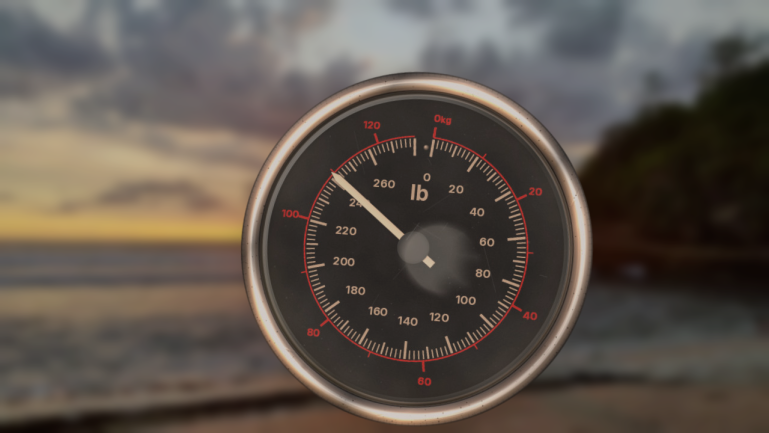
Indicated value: 242lb
